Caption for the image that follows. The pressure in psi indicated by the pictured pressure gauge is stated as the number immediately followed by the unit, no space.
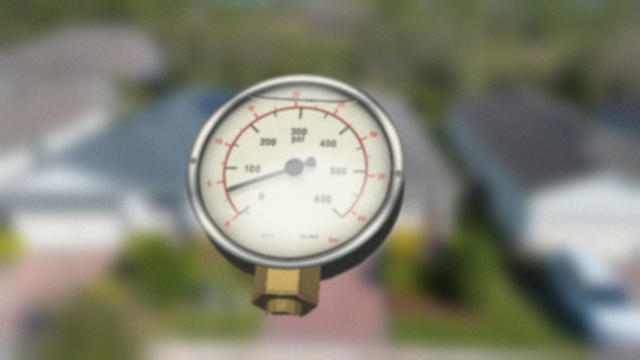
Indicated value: 50psi
